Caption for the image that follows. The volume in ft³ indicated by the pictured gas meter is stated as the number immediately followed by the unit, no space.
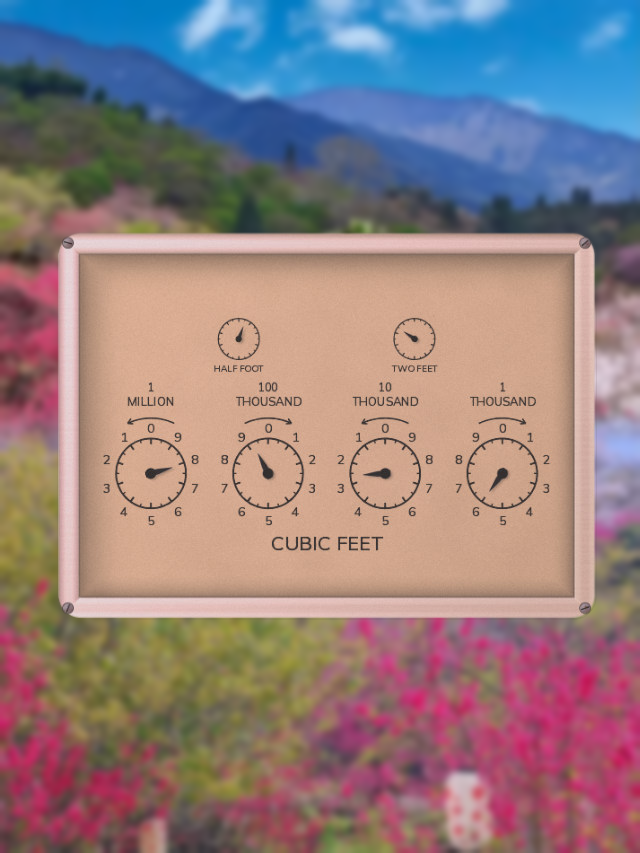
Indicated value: 792600ft³
